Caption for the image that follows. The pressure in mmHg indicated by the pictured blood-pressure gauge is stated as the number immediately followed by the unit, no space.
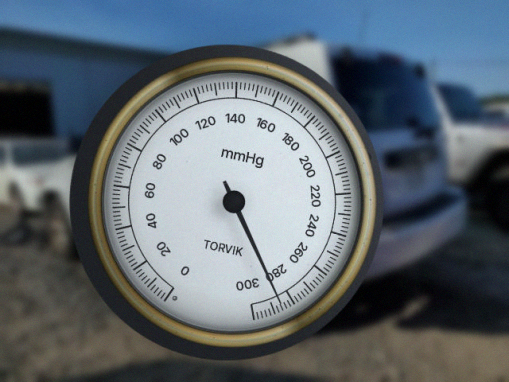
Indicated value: 286mmHg
